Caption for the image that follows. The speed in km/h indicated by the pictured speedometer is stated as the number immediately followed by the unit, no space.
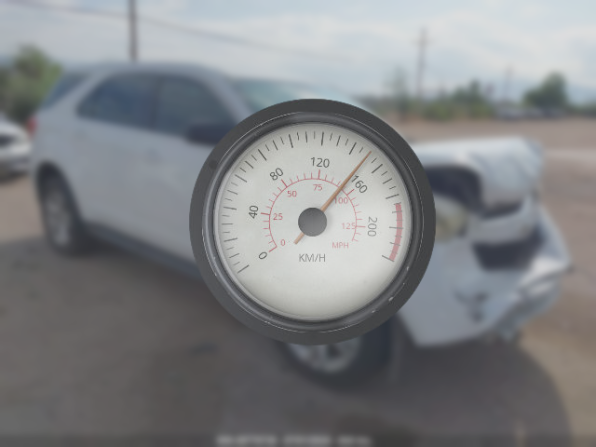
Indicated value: 150km/h
